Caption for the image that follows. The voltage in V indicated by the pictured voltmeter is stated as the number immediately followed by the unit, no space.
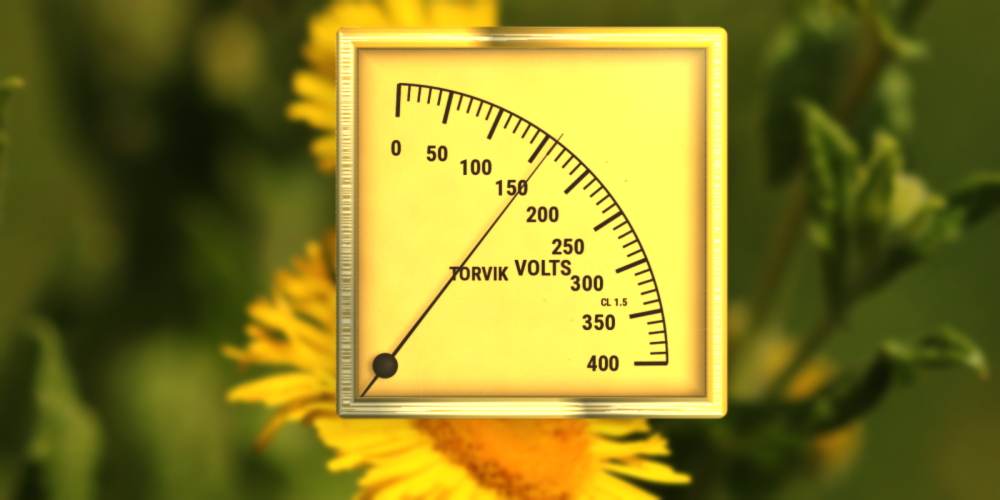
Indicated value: 160V
